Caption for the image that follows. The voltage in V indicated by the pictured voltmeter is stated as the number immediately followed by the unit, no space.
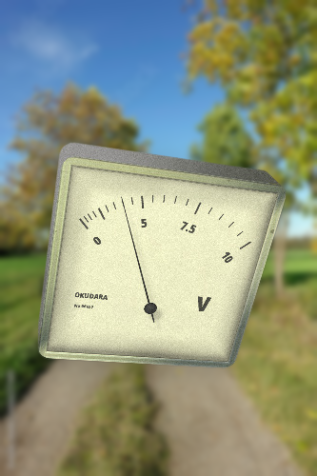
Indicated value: 4V
